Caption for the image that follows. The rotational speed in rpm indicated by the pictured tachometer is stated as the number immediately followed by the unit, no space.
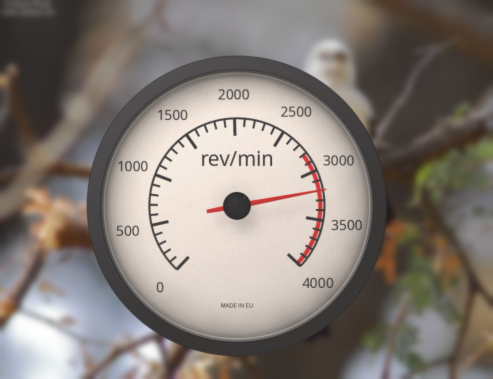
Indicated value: 3200rpm
